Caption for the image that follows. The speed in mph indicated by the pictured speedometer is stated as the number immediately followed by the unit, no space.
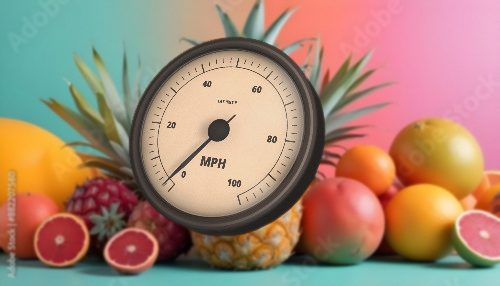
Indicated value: 2mph
